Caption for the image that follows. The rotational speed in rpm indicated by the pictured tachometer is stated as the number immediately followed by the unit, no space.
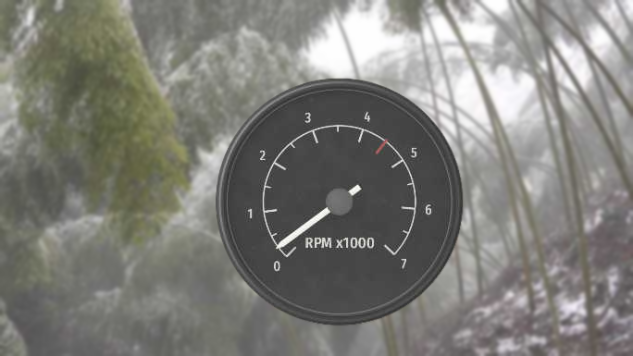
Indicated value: 250rpm
